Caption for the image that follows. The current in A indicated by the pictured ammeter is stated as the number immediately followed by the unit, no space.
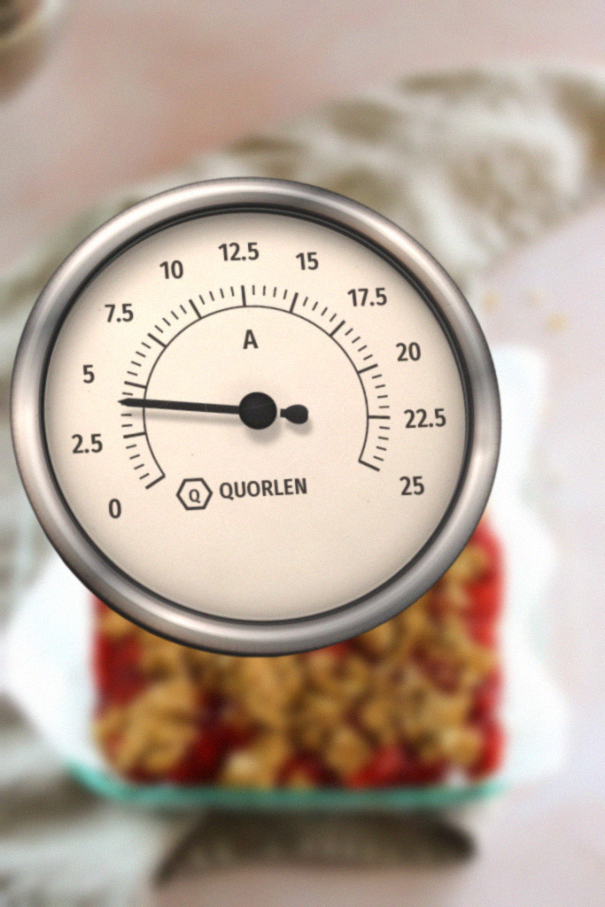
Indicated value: 4A
